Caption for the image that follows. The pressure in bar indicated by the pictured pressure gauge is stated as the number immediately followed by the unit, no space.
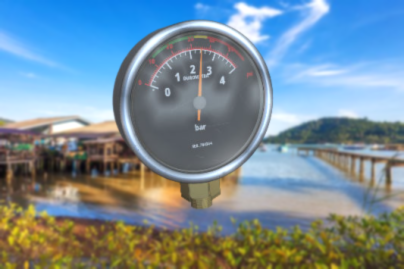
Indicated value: 2.4bar
